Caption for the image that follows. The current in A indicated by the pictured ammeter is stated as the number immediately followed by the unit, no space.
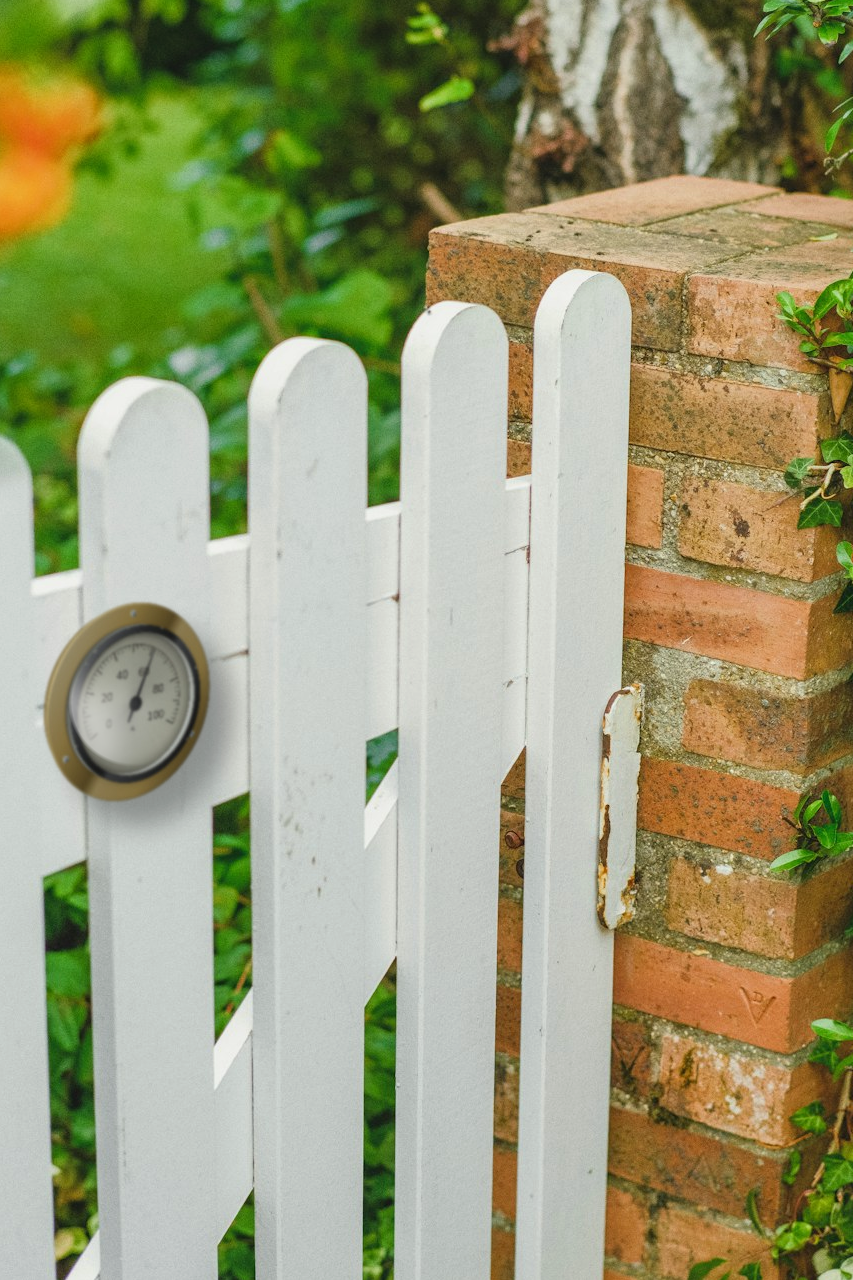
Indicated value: 60A
